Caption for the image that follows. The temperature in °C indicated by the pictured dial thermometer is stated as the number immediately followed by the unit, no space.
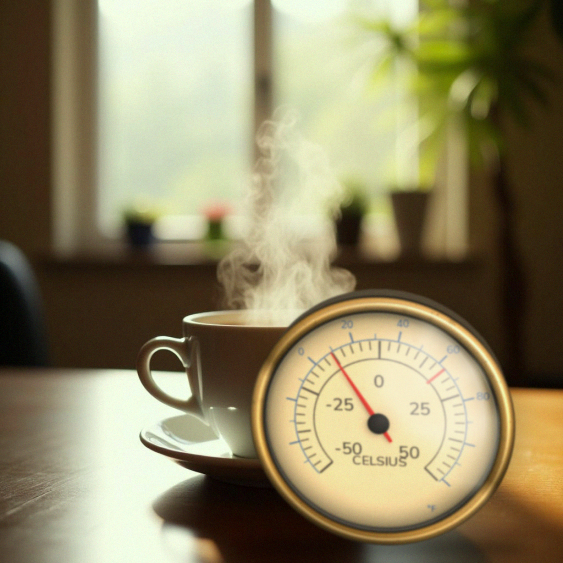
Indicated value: -12.5°C
